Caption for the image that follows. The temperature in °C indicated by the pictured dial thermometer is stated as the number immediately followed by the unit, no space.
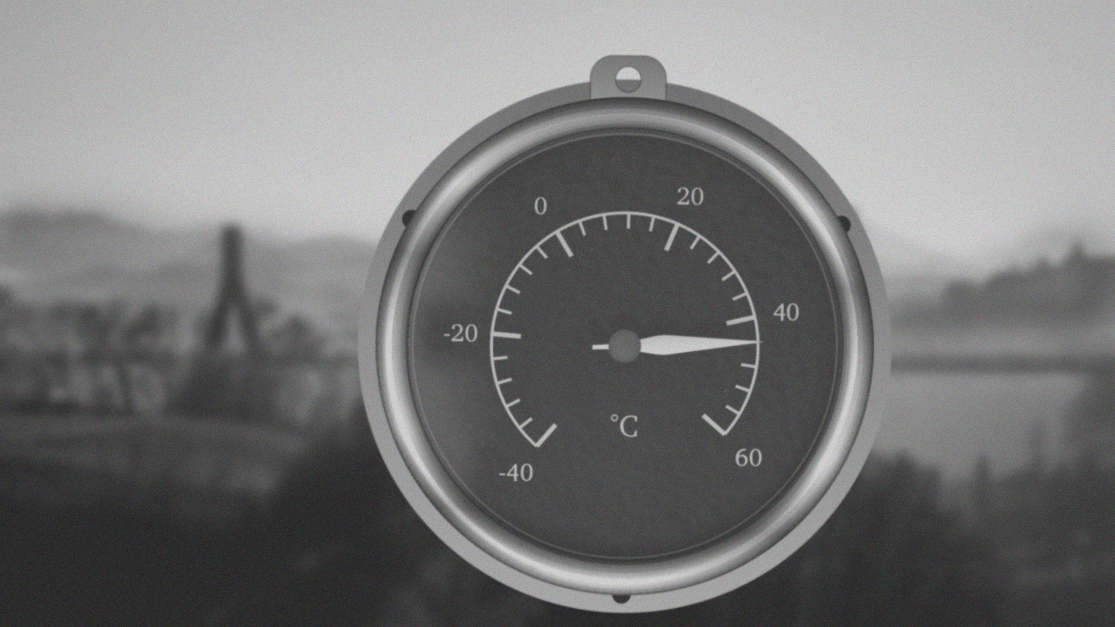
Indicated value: 44°C
